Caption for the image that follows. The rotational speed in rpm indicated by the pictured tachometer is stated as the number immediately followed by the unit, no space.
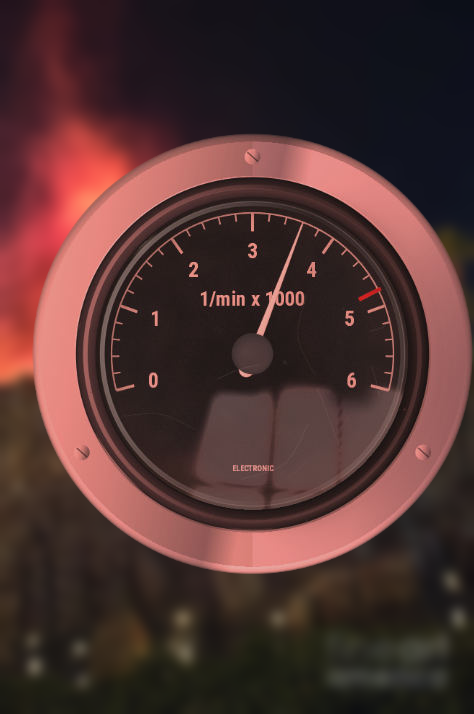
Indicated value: 3600rpm
